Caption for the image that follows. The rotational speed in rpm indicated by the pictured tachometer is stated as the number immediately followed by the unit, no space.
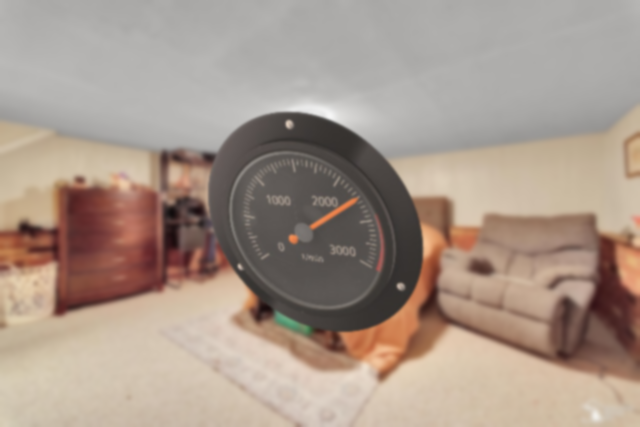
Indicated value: 2250rpm
